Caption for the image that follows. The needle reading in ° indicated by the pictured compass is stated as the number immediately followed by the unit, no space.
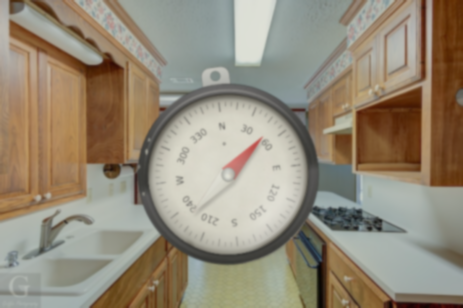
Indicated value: 50°
